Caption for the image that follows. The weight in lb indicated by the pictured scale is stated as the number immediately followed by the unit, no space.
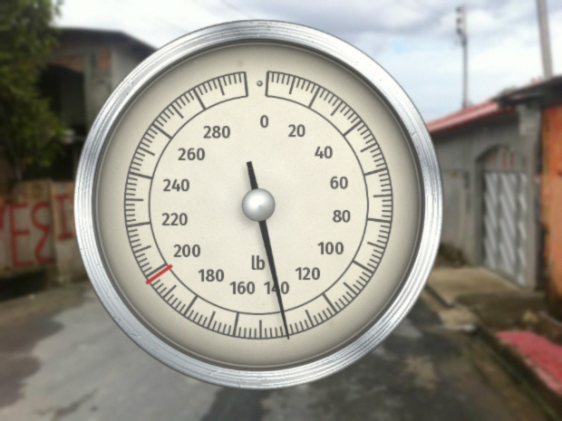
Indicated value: 140lb
